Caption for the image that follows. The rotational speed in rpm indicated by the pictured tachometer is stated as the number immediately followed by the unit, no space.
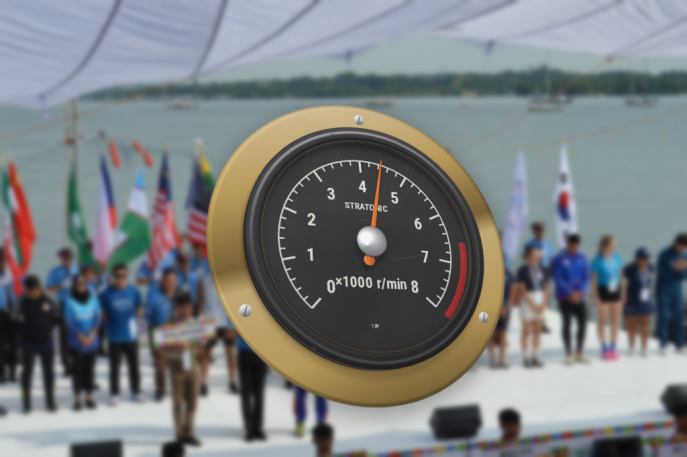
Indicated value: 4400rpm
